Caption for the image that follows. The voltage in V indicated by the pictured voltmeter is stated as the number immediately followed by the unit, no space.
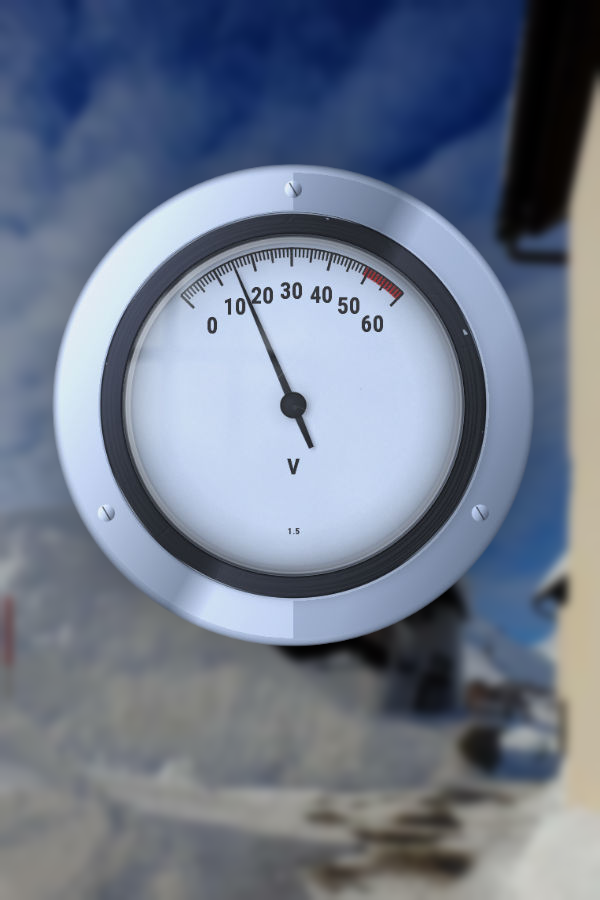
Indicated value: 15V
